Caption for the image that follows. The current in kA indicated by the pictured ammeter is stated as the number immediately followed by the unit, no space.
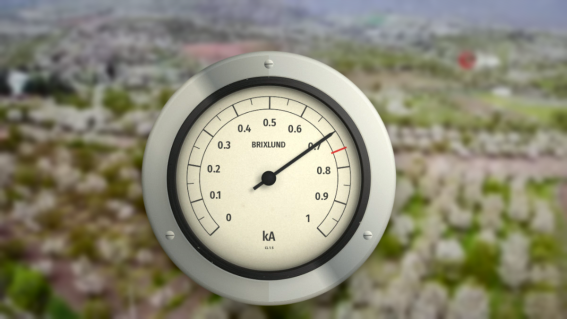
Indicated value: 0.7kA
